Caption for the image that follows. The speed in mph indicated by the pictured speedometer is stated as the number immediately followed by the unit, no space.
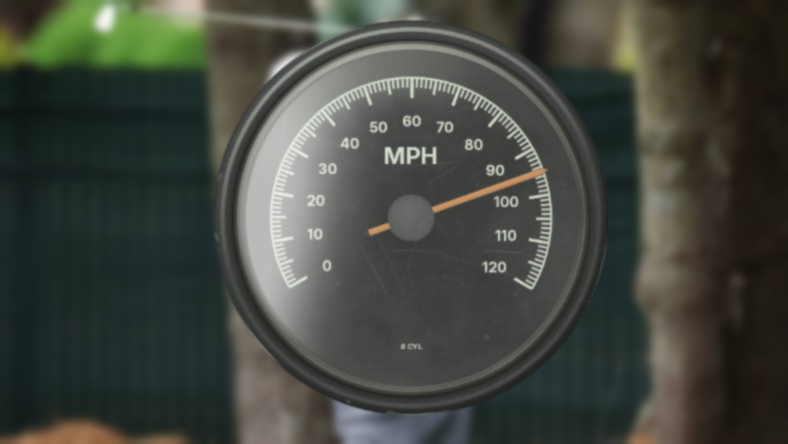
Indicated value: 95mph
